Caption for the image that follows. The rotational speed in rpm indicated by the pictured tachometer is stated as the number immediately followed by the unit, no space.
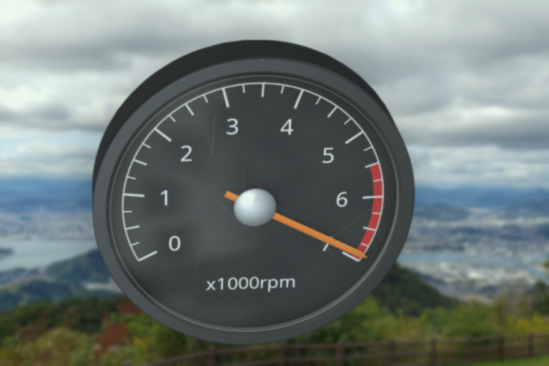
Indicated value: 6875rpm
